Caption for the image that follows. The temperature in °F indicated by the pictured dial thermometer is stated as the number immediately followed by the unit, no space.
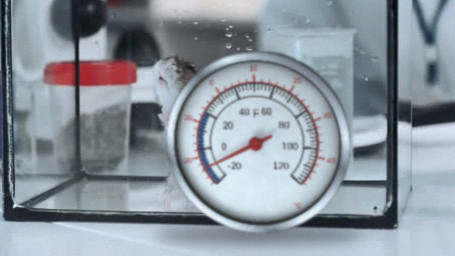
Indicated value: -10°F
